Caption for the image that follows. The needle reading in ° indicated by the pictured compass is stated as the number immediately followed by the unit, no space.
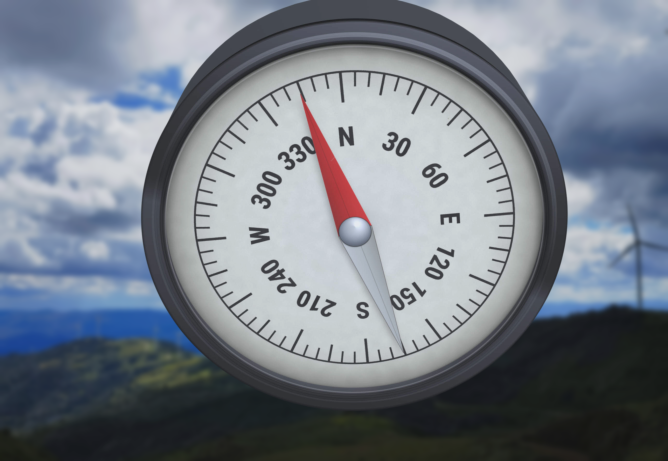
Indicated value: 345°
